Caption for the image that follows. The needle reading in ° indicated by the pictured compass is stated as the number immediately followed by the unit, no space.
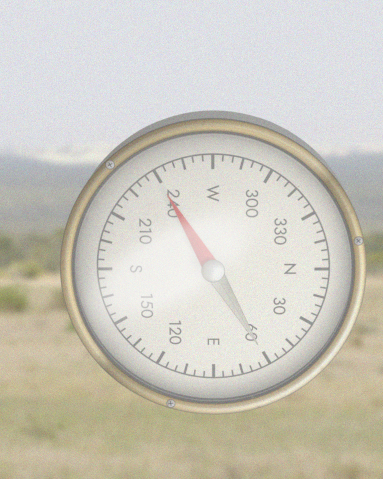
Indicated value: 240°
